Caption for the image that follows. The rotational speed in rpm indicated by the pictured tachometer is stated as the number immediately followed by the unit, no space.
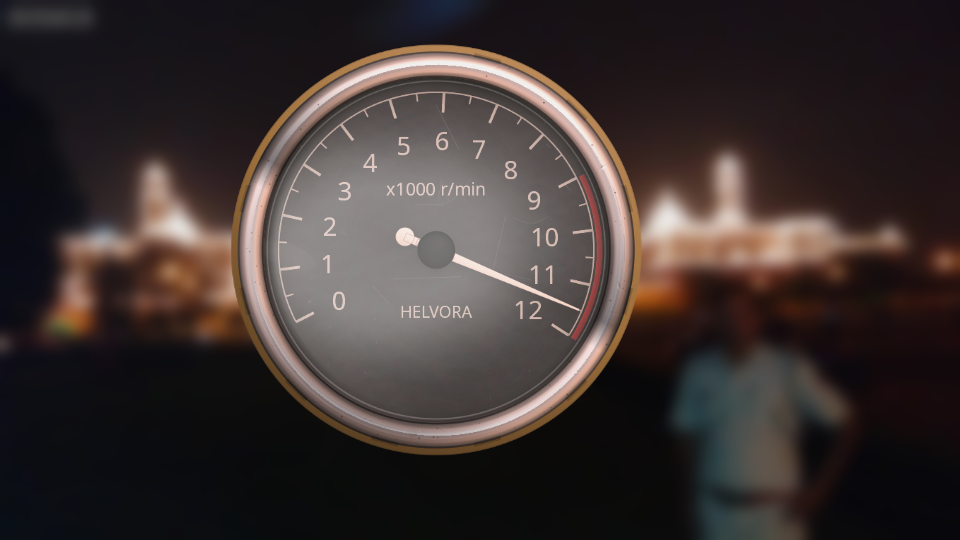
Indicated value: 11500rpm
